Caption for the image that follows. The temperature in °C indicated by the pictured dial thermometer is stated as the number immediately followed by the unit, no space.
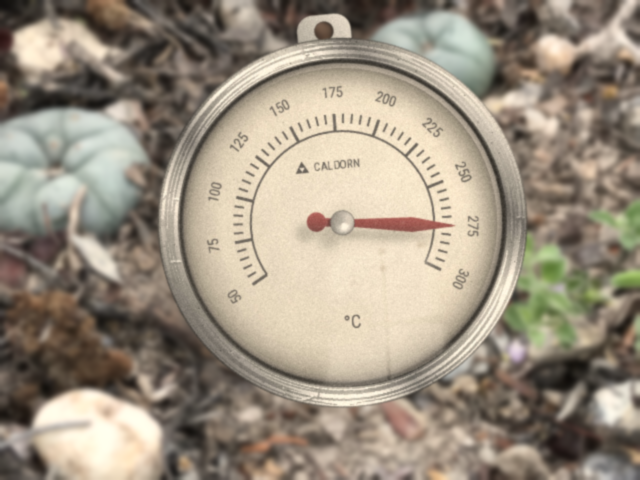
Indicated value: 275°C
